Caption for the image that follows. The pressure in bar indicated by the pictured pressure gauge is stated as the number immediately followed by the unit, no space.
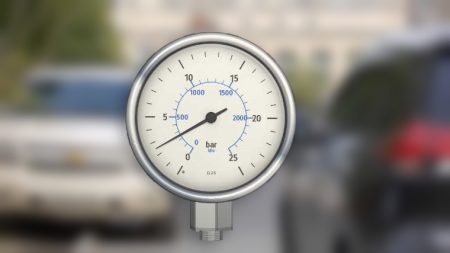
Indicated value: 2.5bar
